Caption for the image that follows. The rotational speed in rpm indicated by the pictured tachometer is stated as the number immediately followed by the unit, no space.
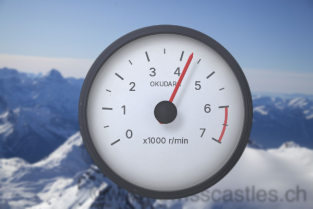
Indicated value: 4250rpm
